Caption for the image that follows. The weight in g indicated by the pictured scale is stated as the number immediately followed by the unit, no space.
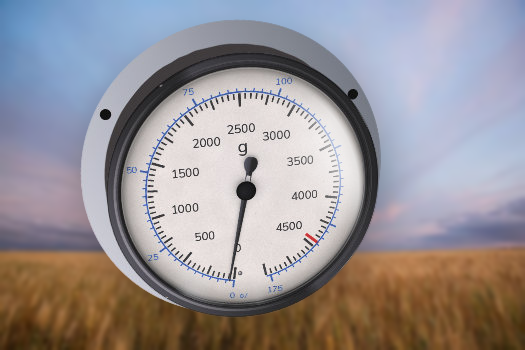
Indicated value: 50g
